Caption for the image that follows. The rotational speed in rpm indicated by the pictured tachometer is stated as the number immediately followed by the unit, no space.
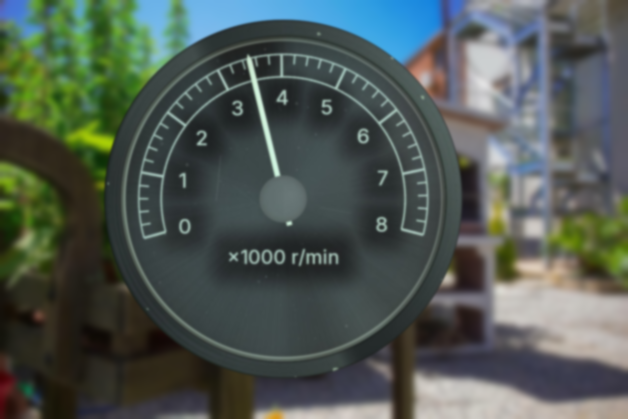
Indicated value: 3500rpm
